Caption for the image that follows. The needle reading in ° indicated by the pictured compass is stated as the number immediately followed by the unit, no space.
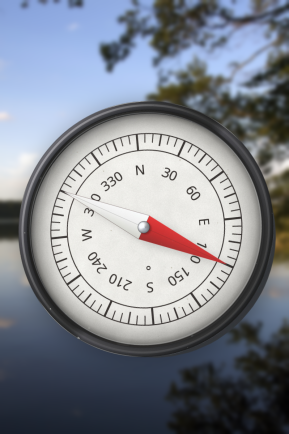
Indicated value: 120°
